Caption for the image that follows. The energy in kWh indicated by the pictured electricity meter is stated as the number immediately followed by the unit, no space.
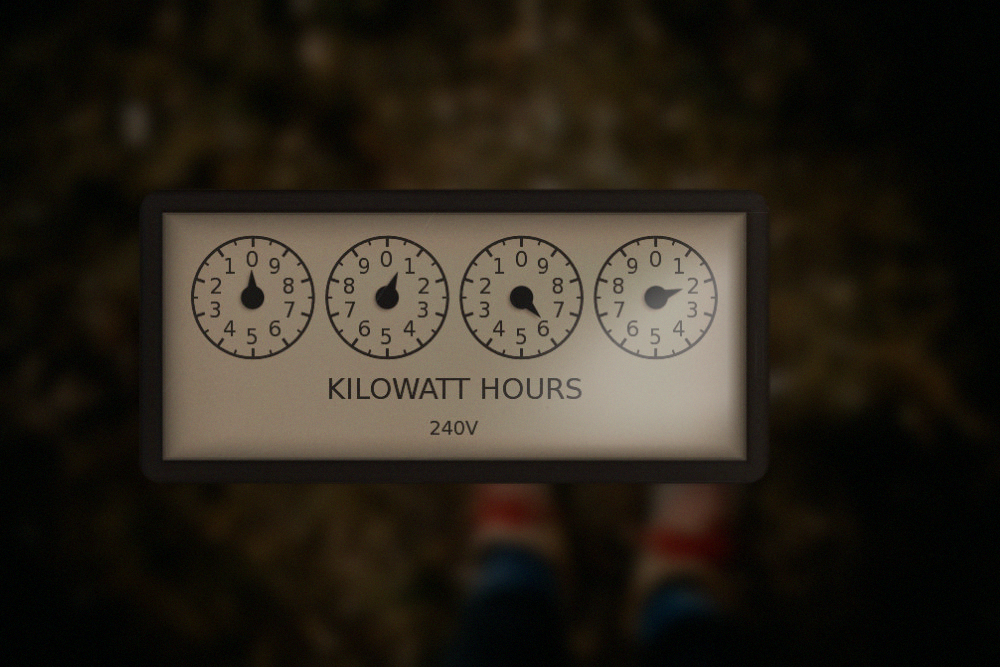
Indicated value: 62kWh
